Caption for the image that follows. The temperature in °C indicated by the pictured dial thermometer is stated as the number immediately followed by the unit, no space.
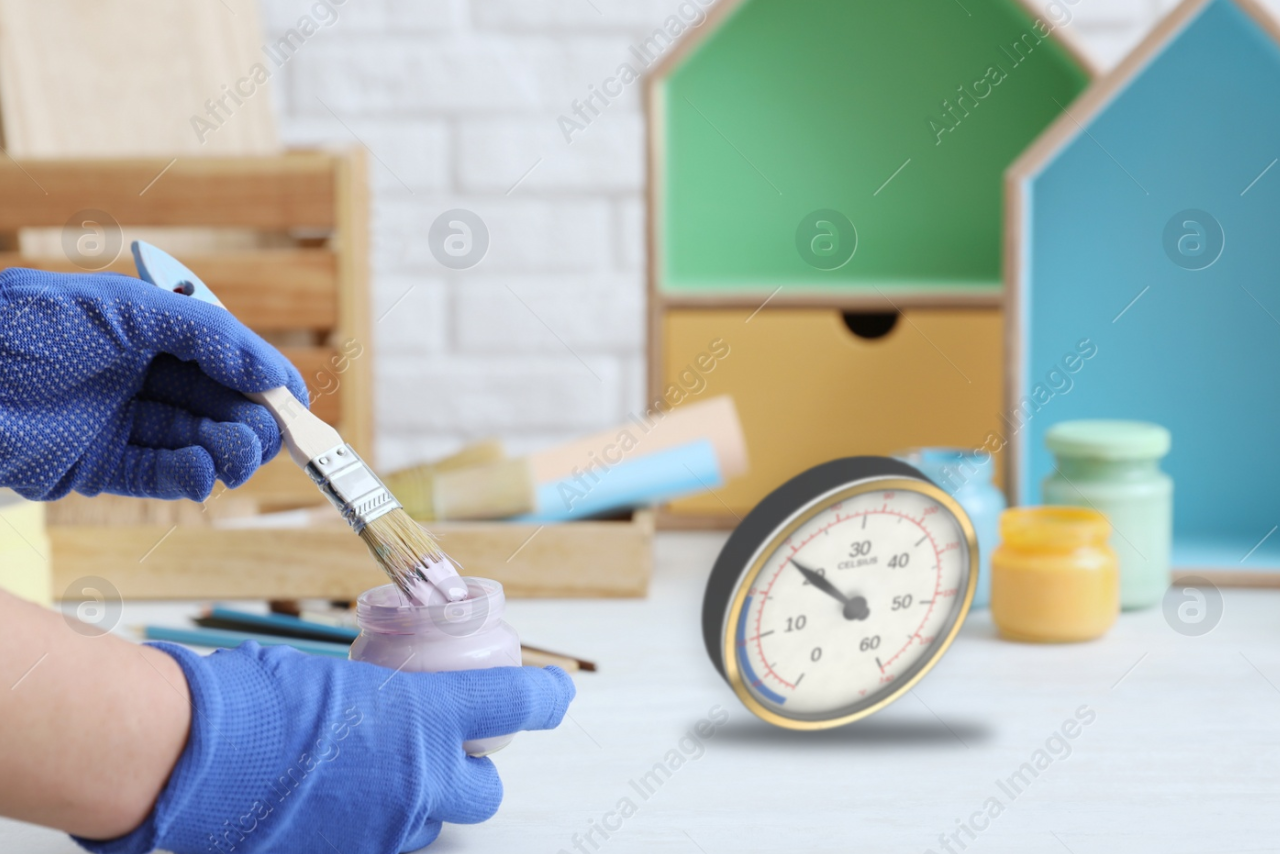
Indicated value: 20°C
